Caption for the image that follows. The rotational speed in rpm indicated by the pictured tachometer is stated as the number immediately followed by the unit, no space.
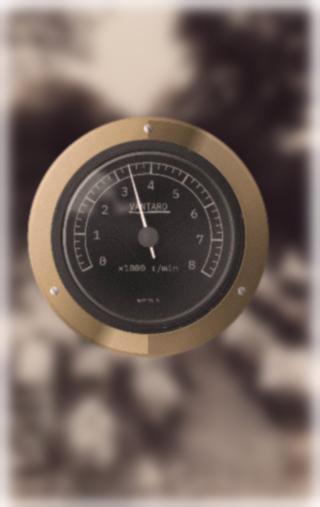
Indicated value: 3400rpm
